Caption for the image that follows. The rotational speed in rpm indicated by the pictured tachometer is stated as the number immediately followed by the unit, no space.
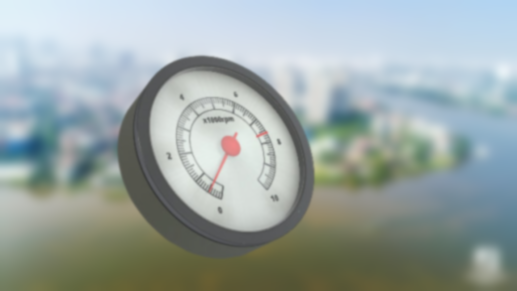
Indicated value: 500rpm
